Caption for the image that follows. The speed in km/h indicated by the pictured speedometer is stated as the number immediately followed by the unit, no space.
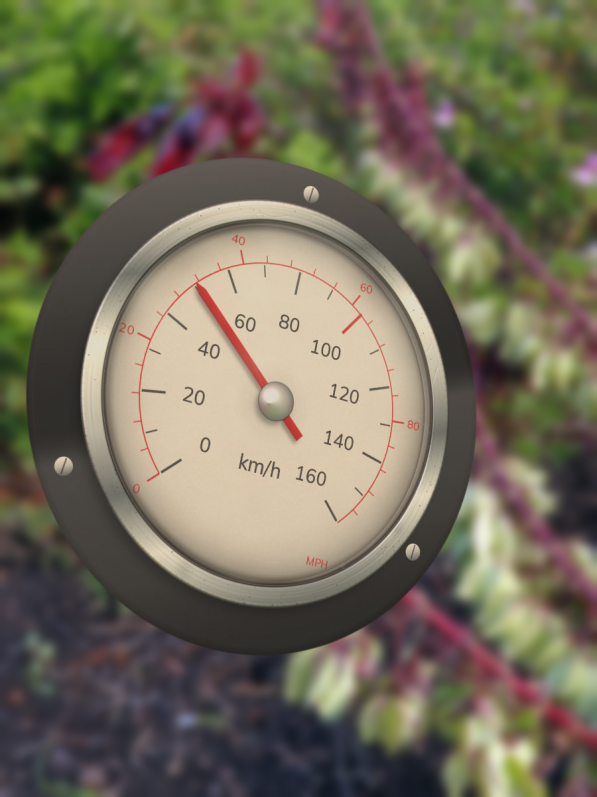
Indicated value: 50km/h
